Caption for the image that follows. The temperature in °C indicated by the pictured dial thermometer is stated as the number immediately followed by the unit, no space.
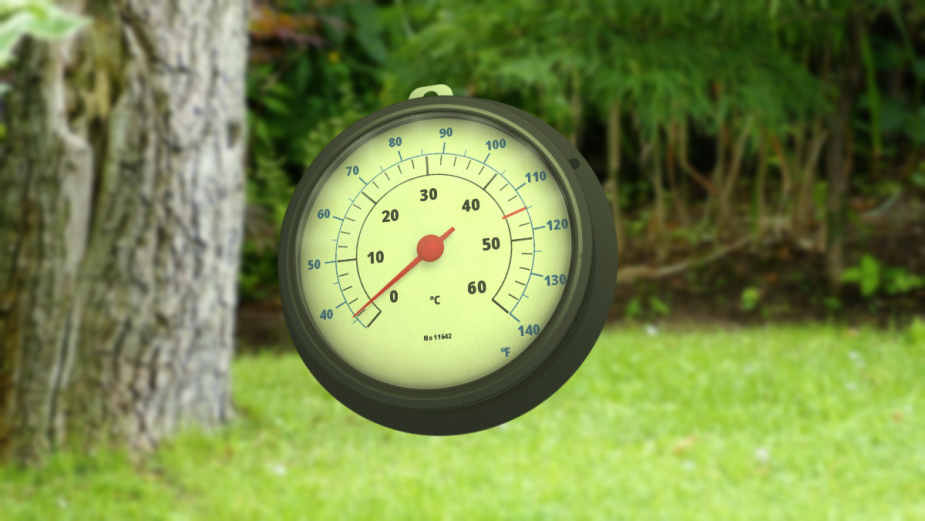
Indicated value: 2°C
